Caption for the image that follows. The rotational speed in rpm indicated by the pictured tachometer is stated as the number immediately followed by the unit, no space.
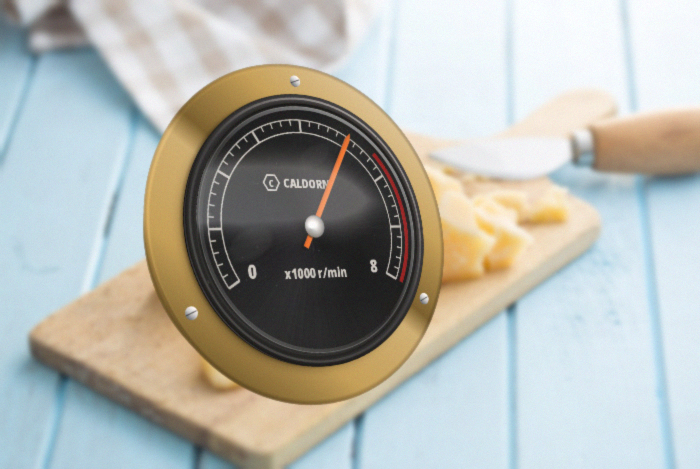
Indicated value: 5000rpm
